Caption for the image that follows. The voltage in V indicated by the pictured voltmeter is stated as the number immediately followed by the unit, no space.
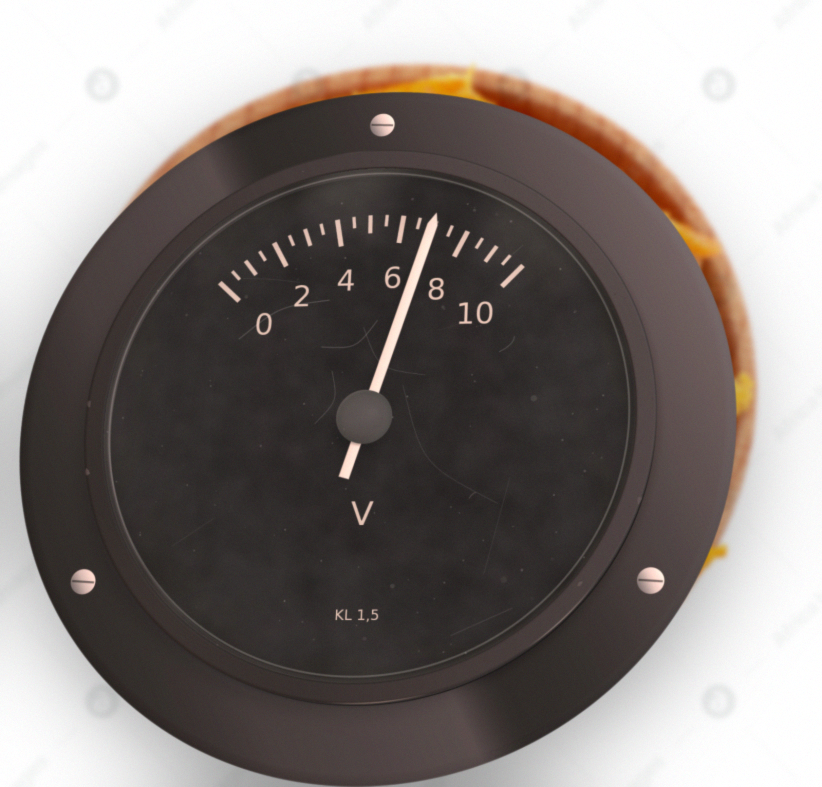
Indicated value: 7V
